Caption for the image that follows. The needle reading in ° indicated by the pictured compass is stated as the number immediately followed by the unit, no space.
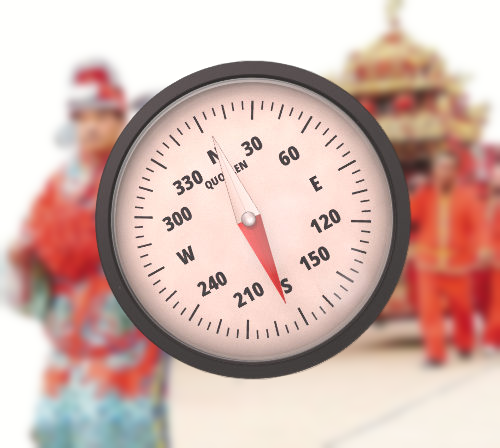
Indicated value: 185°
